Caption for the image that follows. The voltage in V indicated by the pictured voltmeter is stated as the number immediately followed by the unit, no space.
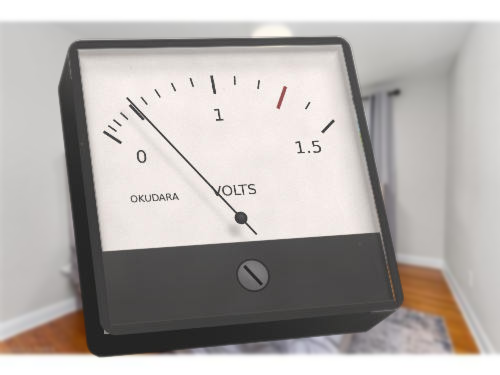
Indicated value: 0.5V
